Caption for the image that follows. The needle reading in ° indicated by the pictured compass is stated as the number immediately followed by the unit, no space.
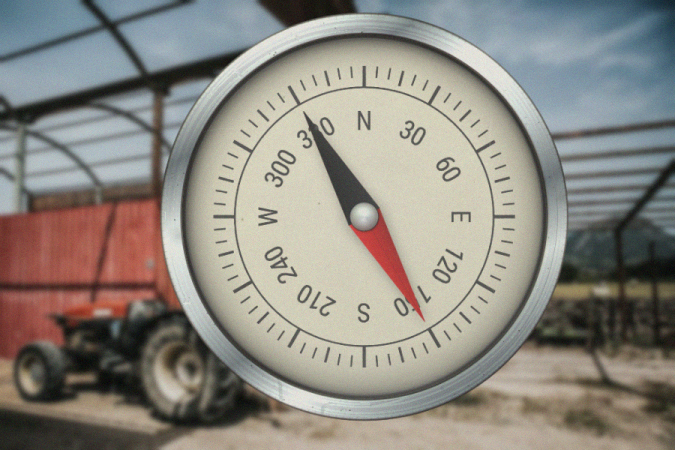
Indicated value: 150°
